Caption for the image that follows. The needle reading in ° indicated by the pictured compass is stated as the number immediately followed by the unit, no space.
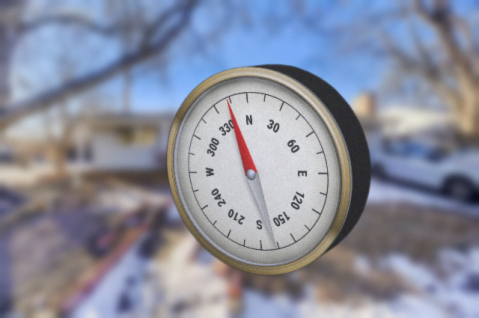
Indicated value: 345°
